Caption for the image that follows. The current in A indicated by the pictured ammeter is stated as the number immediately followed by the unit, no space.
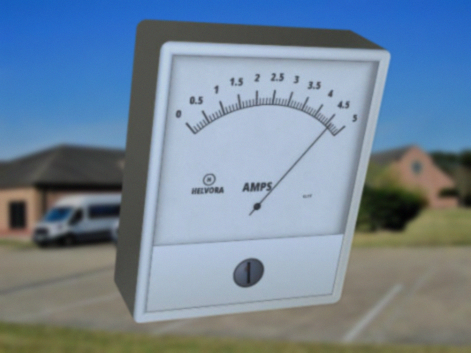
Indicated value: 4.5A
